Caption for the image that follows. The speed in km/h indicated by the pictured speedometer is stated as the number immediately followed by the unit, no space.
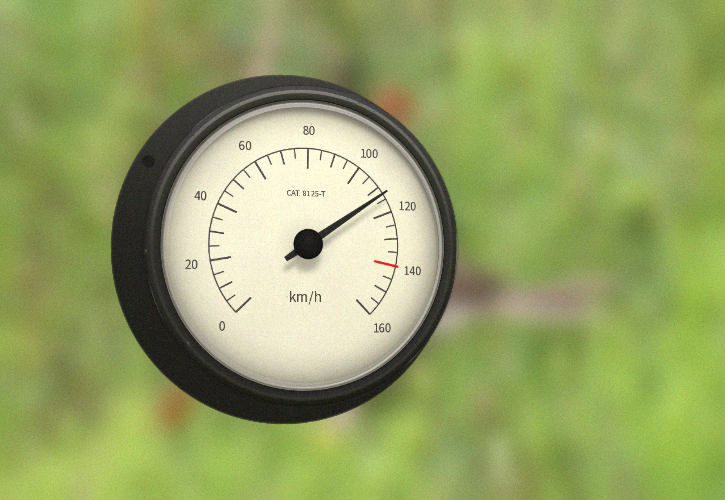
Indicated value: 112.5km/h
